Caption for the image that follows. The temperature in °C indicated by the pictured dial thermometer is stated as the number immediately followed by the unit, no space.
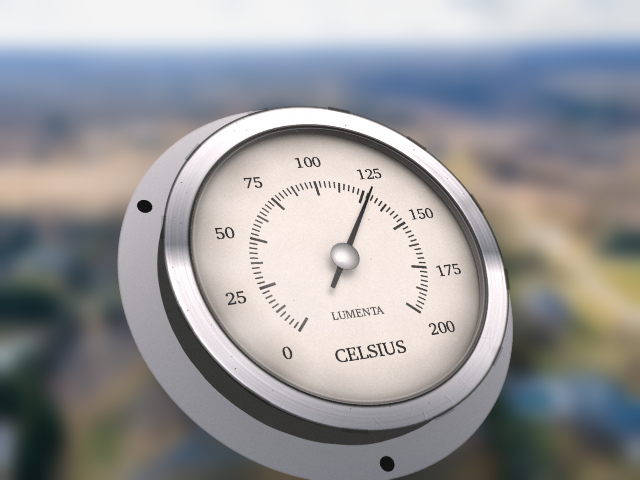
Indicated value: 127.5°C
